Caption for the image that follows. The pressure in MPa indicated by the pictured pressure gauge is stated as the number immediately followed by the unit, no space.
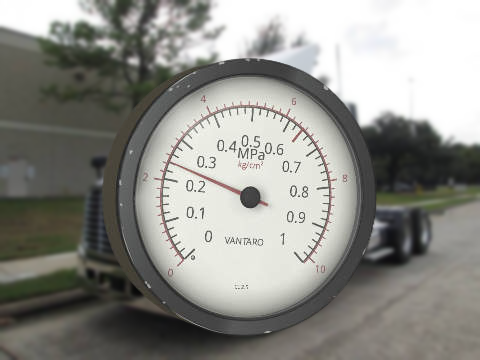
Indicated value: 0.24MPa
